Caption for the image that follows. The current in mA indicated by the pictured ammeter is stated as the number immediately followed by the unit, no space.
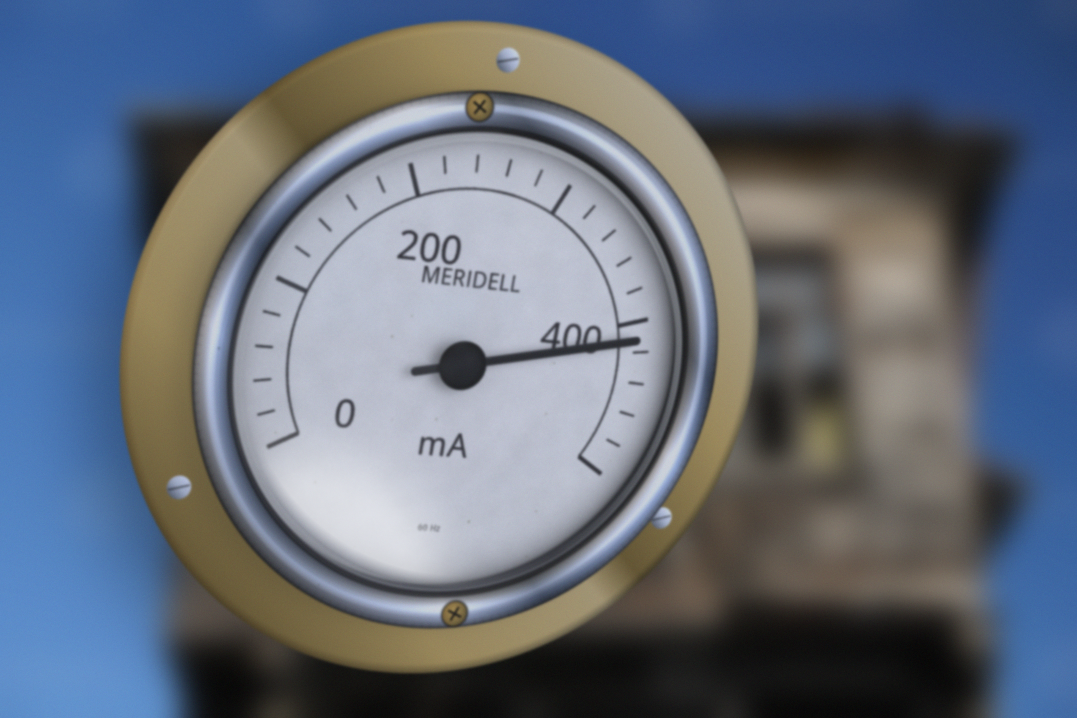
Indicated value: 410mA
